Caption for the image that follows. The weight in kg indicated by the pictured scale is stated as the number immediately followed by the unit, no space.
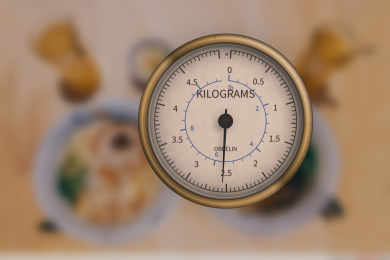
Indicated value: 2.55kg
